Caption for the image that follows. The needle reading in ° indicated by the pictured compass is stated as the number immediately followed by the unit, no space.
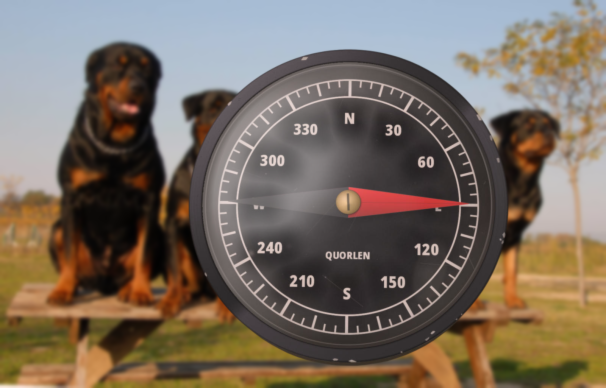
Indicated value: 90°
